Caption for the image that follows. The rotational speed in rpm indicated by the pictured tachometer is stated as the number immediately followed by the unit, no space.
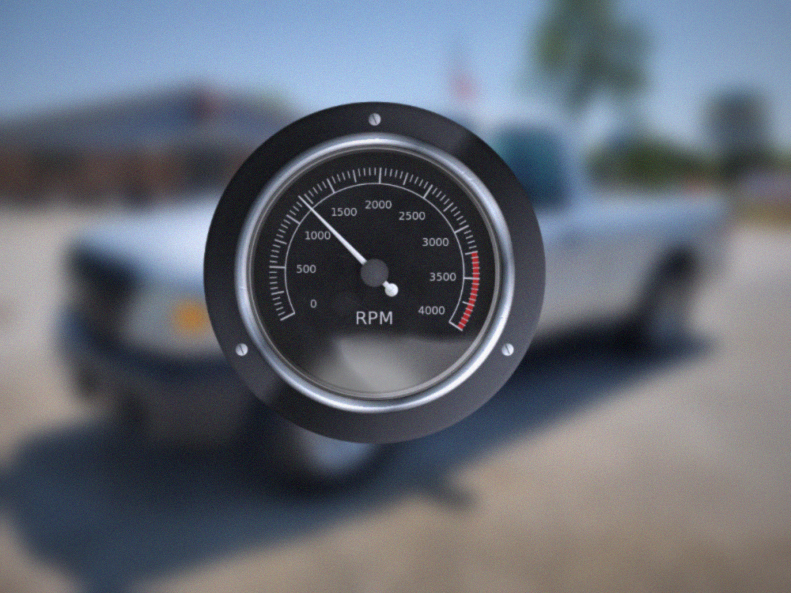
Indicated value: 1200rpm
